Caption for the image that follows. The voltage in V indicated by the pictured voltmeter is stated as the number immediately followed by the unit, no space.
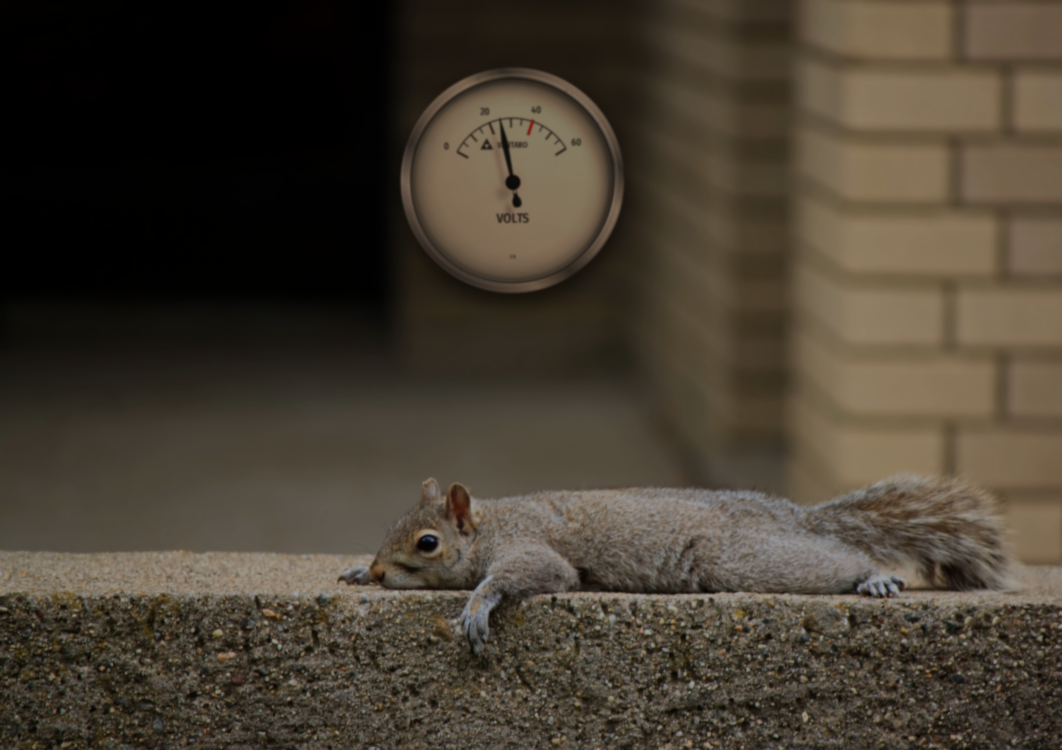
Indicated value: 25V
